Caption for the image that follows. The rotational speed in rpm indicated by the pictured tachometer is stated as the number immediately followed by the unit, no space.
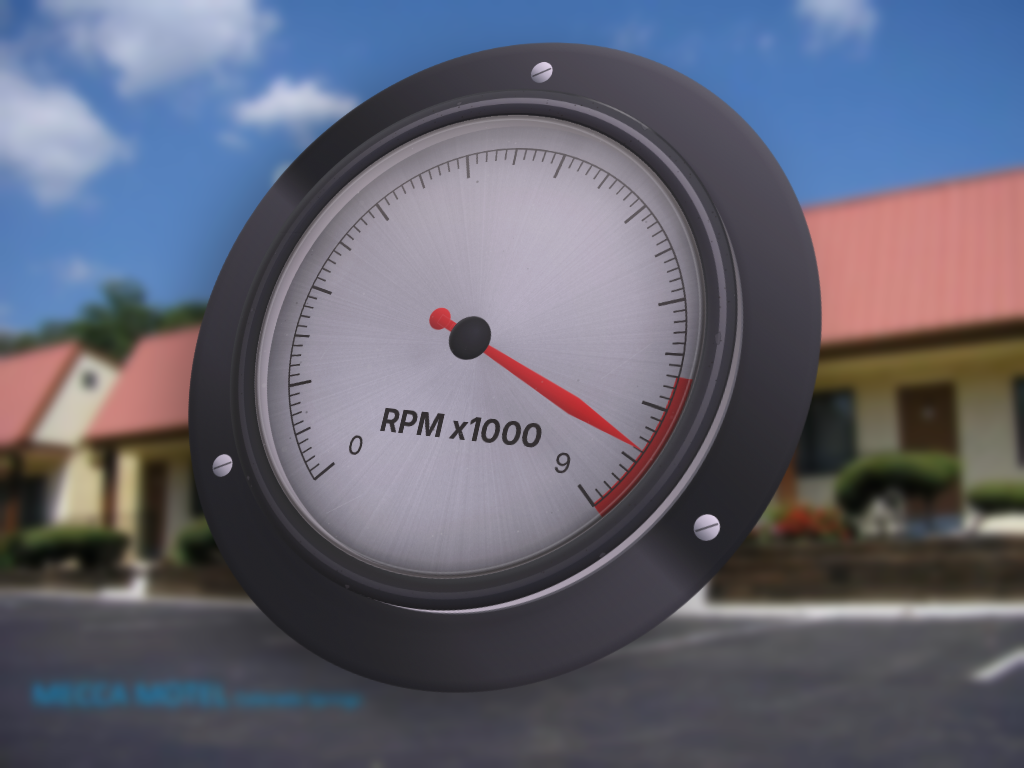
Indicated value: 8400rpm
